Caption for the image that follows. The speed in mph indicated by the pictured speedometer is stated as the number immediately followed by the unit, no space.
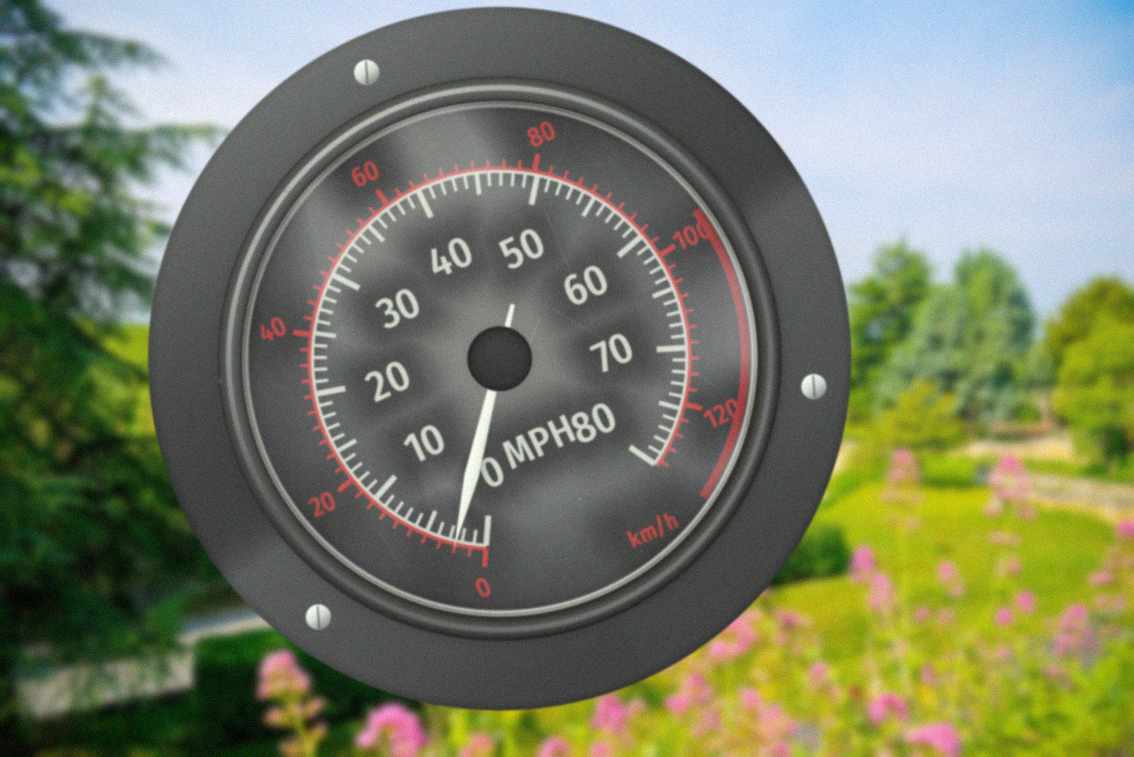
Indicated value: 2.5mph
